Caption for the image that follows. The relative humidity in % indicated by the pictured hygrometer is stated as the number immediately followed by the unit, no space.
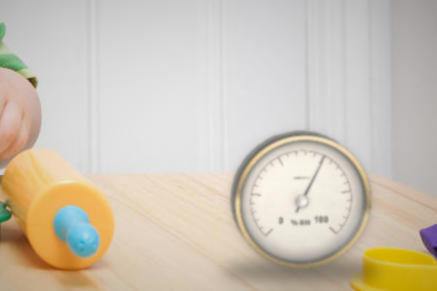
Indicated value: 60%
